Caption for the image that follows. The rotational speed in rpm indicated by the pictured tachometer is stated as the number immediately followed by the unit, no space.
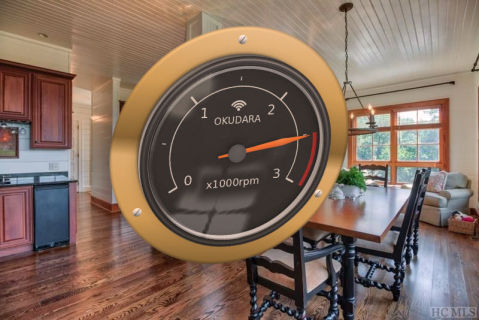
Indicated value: 2500rpm
